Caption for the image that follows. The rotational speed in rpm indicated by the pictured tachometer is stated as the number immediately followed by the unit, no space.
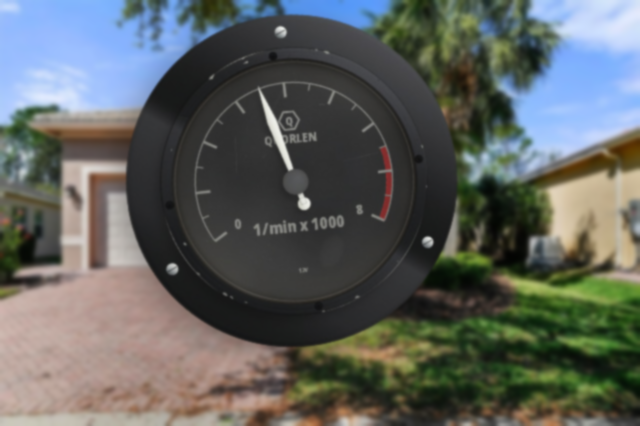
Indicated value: 3500rpm
